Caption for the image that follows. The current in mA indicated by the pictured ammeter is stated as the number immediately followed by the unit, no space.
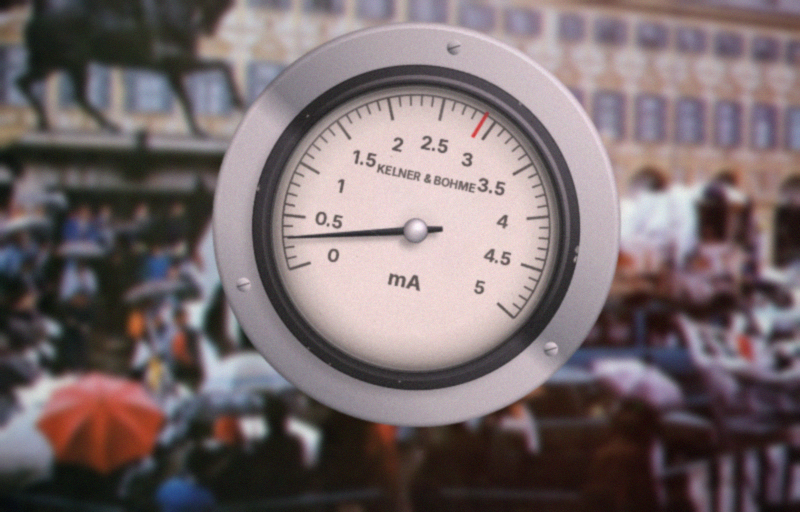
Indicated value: 0.3mA
